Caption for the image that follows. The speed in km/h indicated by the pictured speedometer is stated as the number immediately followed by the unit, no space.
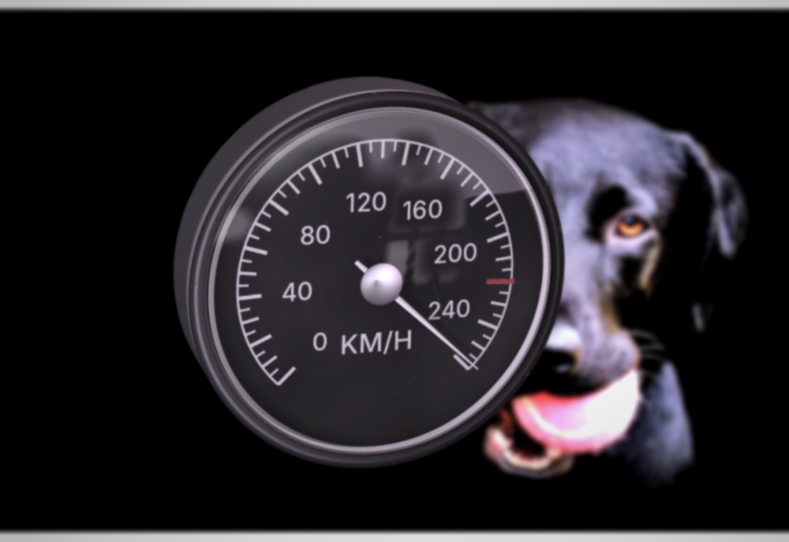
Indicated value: 257.5km/h
